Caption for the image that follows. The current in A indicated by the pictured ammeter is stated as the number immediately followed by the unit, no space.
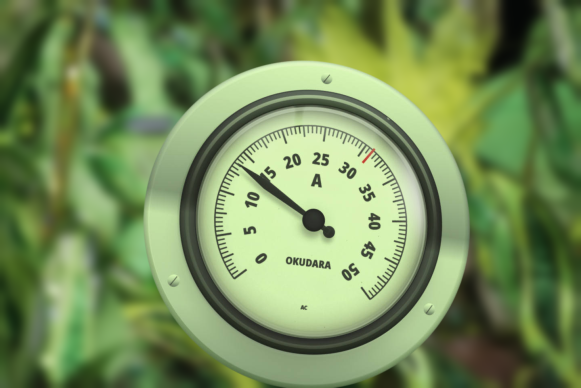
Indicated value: 13.5A
